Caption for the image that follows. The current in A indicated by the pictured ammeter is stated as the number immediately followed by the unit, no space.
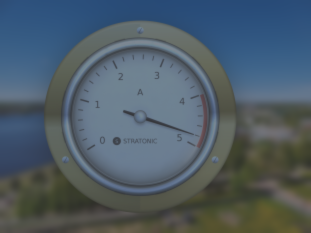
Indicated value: 4.8A
